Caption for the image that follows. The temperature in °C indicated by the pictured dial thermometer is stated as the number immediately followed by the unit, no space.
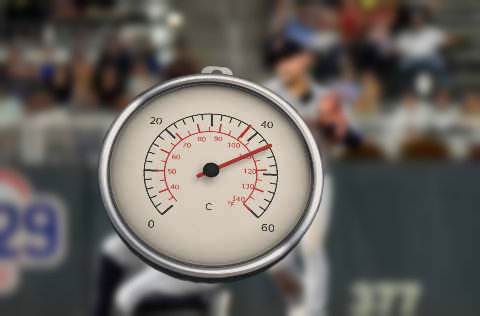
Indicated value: 44°C
